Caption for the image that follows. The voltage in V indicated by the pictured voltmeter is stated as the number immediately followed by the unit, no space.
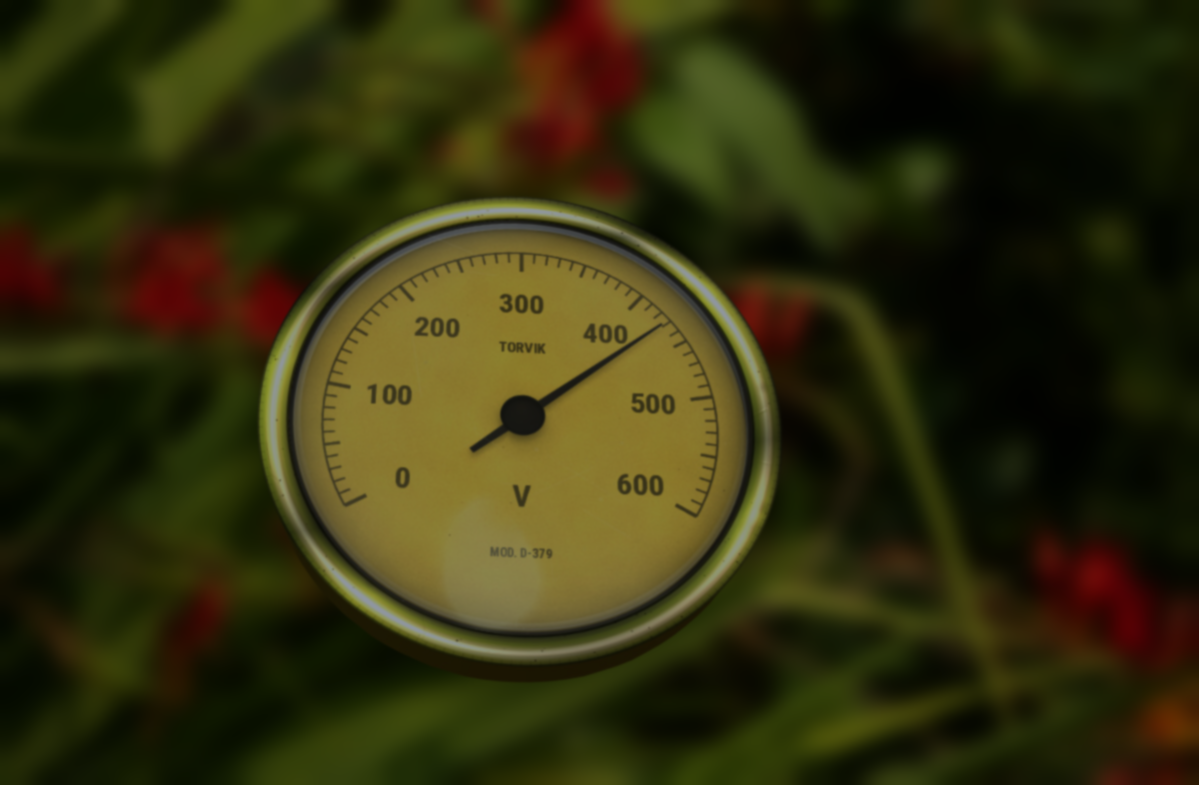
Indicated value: 430V
